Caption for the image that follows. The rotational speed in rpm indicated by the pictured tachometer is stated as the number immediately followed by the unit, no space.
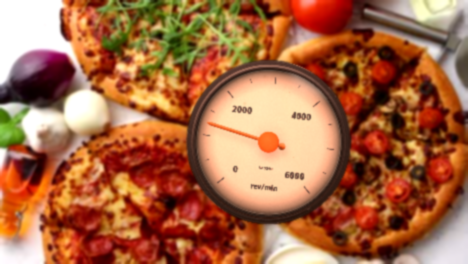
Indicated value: 1250rpm
